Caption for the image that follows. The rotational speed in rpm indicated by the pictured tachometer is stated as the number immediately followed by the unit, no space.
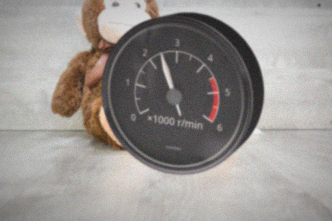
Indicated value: 2500rpm
